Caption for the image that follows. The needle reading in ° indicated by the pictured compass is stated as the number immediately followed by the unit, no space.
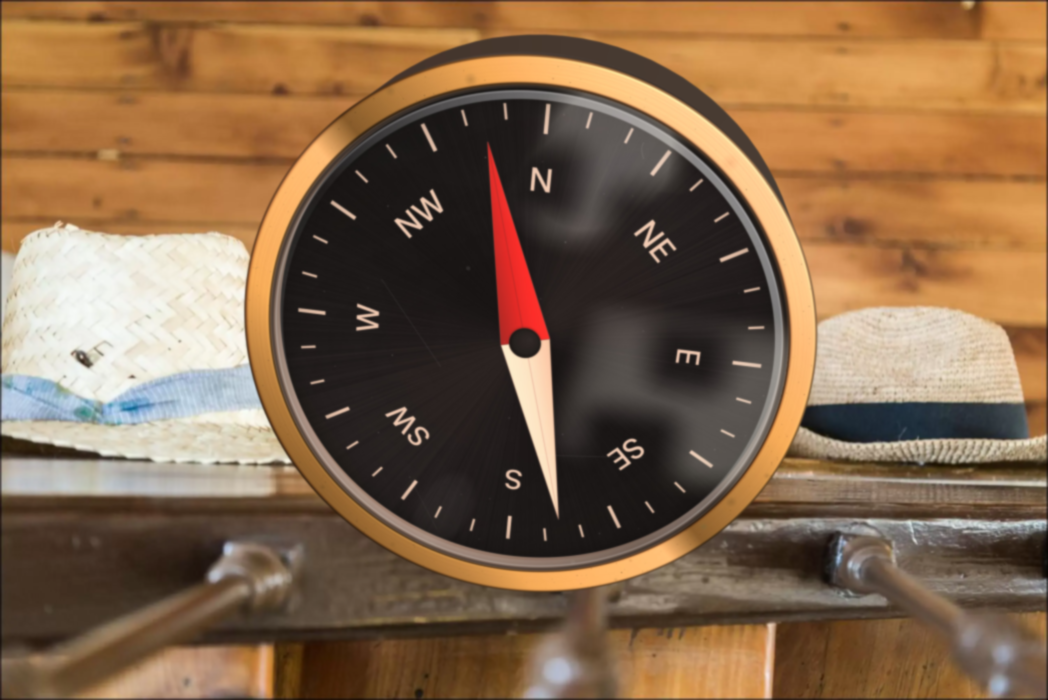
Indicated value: 345°
